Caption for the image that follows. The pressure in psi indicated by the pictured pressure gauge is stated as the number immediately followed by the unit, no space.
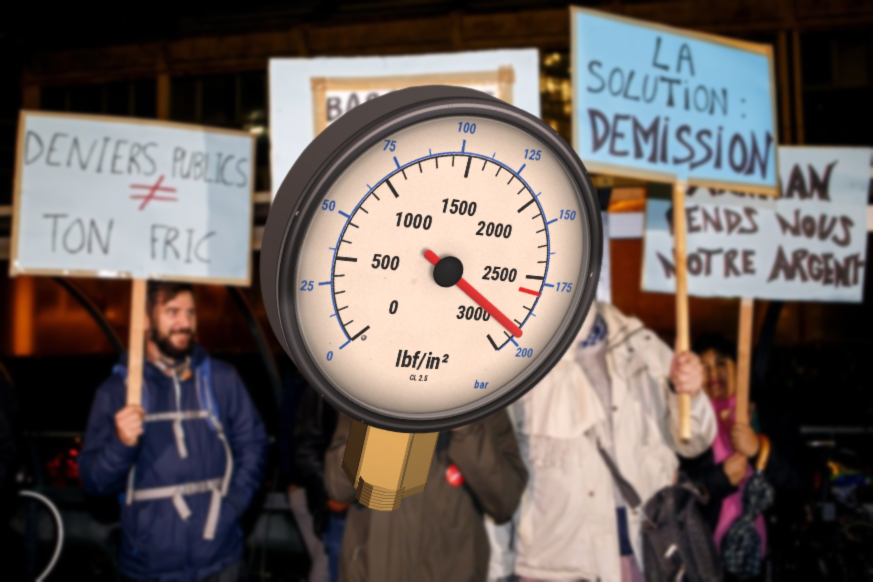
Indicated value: 2850psi
